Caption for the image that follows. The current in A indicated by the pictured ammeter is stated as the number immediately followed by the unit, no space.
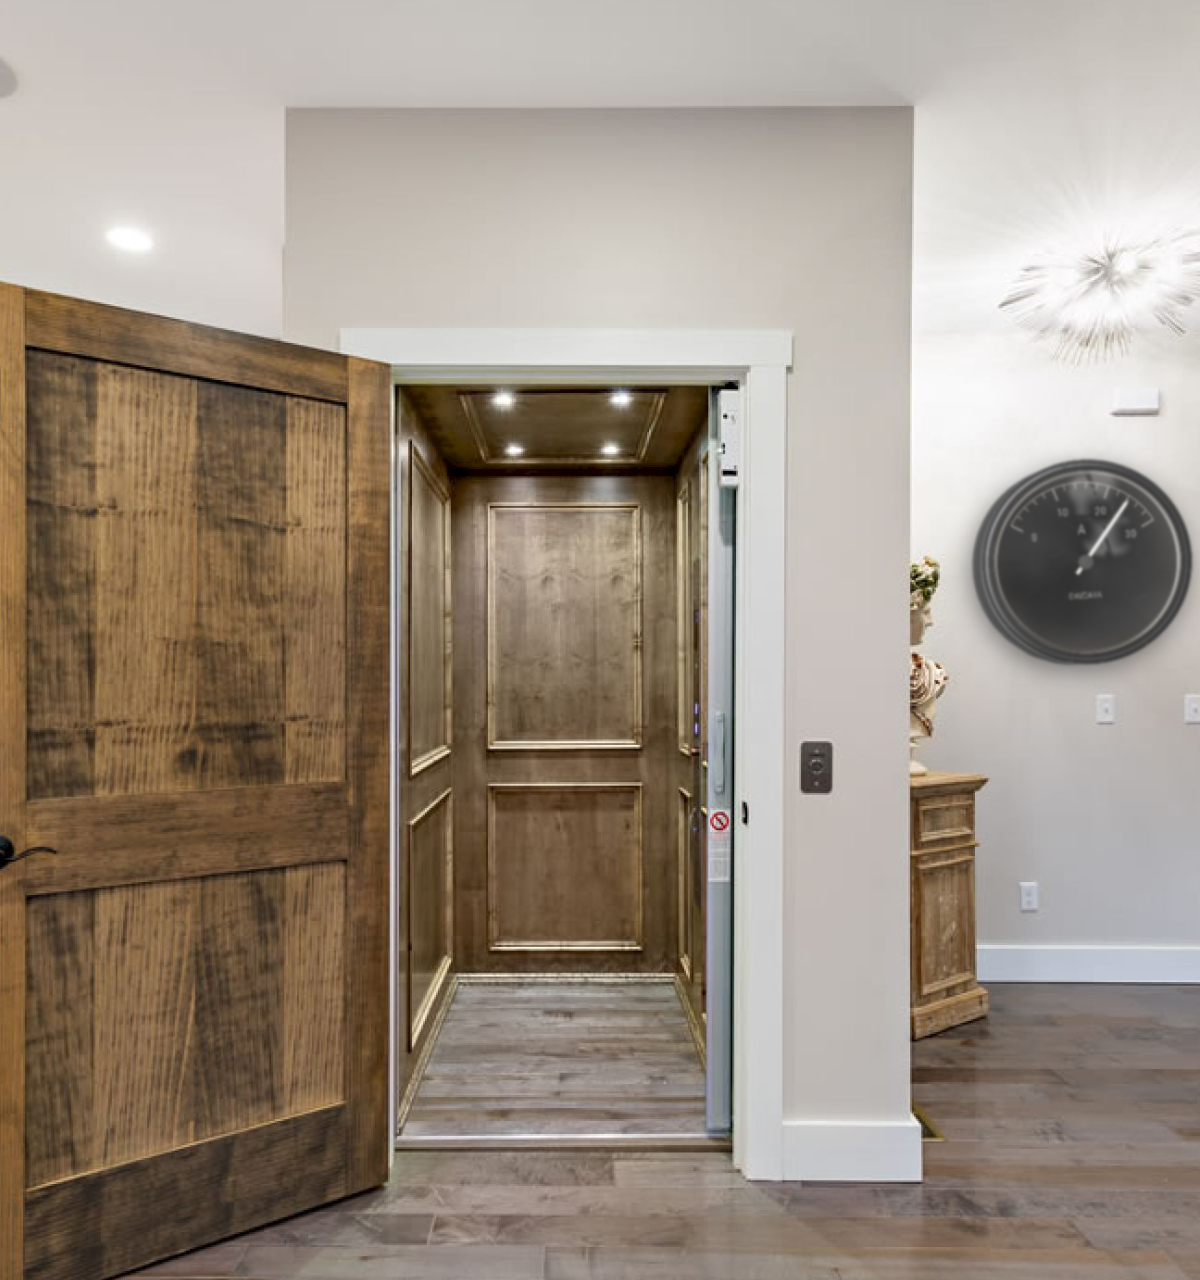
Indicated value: 24A
